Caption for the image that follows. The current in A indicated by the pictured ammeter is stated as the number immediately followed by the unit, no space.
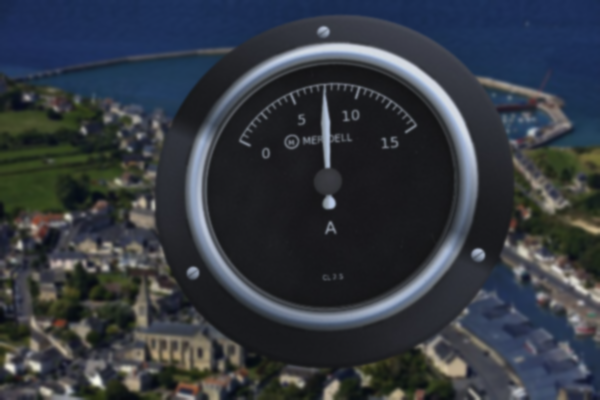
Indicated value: 7.5A
